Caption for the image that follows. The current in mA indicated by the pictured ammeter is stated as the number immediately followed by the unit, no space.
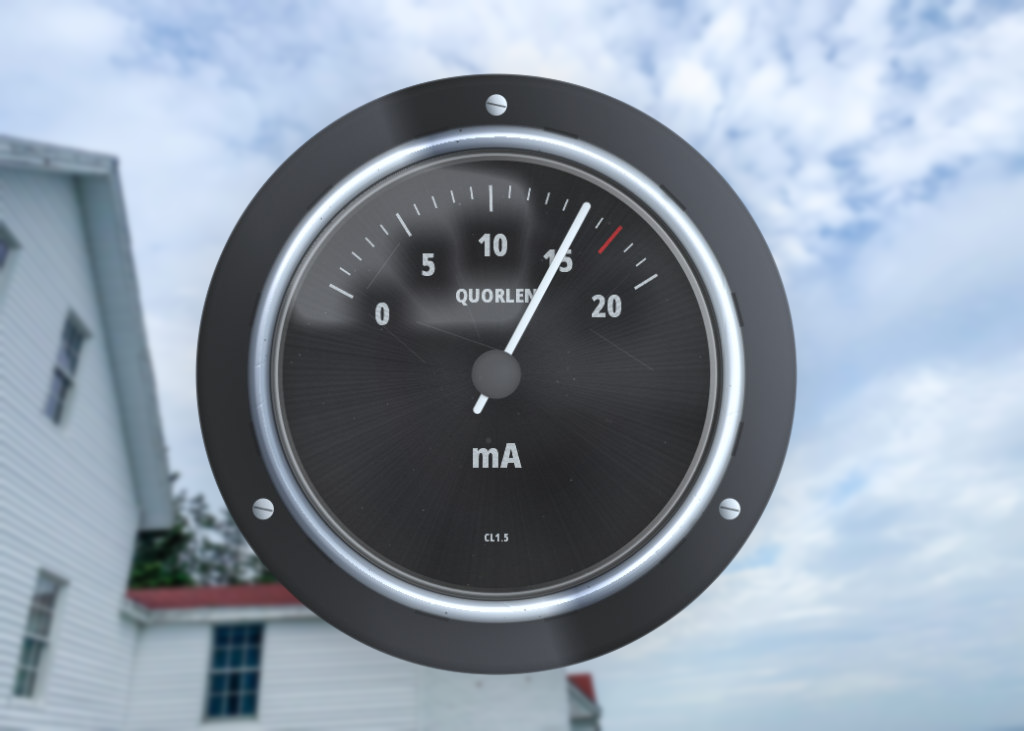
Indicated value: 15mA
